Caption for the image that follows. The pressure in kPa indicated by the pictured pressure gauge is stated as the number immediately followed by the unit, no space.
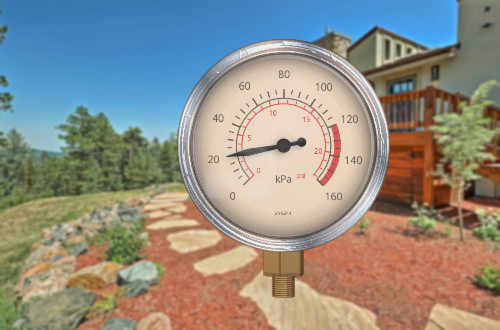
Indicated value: 20kPa
